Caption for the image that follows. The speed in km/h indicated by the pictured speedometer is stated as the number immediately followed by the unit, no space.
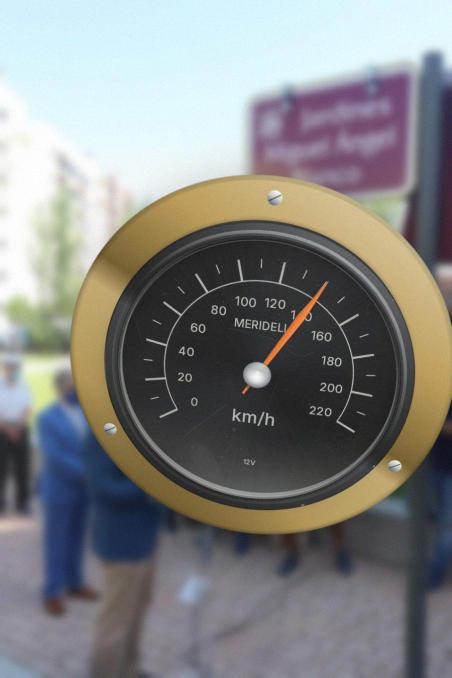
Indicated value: 140km/h
